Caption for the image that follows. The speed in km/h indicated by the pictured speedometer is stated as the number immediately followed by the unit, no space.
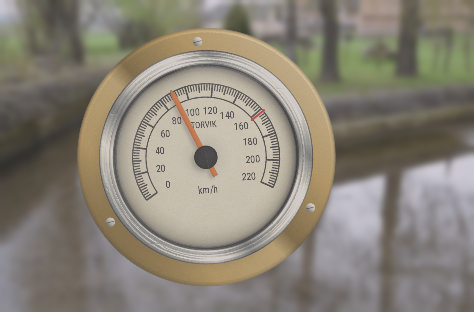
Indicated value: 90km/h
